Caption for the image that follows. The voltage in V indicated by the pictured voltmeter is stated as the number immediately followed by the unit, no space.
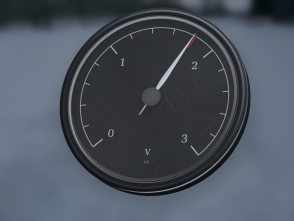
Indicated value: 1.8V
